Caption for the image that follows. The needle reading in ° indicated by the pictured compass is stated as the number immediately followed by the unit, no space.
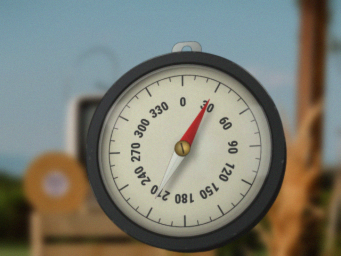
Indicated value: 30°
